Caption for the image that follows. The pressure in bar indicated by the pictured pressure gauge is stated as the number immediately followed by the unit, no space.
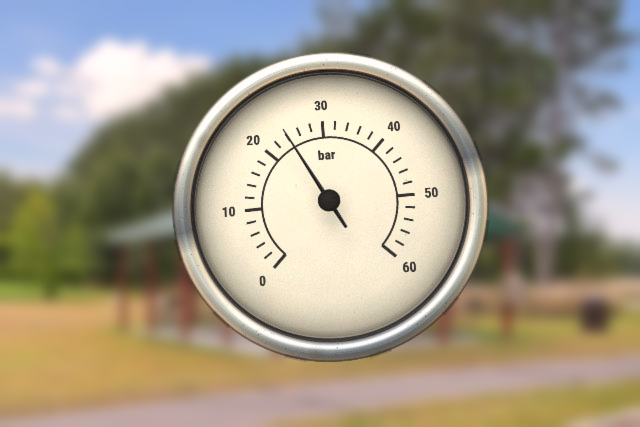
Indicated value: 24bar
